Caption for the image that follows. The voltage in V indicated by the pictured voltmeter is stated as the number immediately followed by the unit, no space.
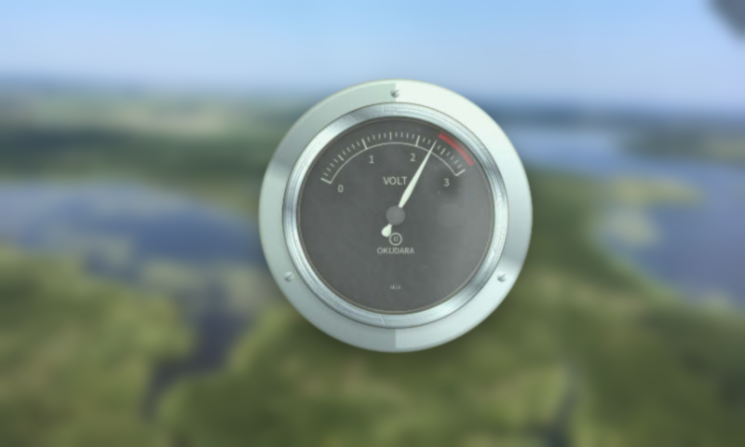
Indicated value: 2.3V
